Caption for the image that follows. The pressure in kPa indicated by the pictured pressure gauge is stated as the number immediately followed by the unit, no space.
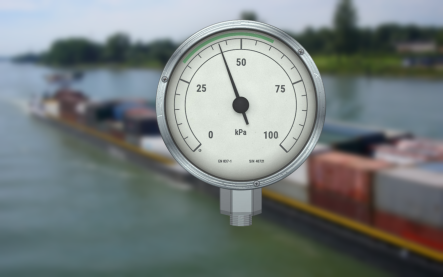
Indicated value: 42.5kPa
